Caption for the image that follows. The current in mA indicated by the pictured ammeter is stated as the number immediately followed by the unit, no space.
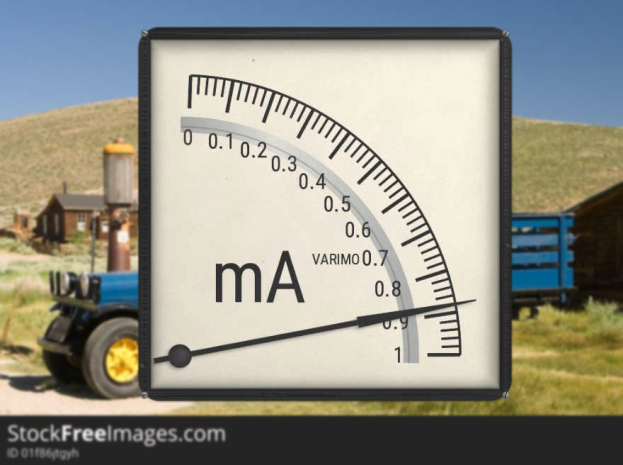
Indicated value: 0.88mA
